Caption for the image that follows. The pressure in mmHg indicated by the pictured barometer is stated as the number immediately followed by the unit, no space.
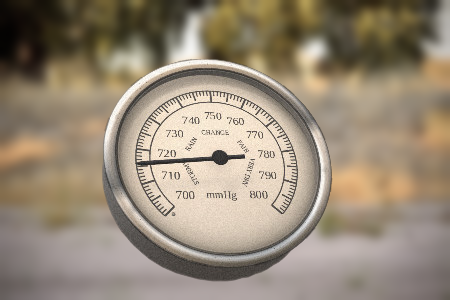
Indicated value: 715mmHg
